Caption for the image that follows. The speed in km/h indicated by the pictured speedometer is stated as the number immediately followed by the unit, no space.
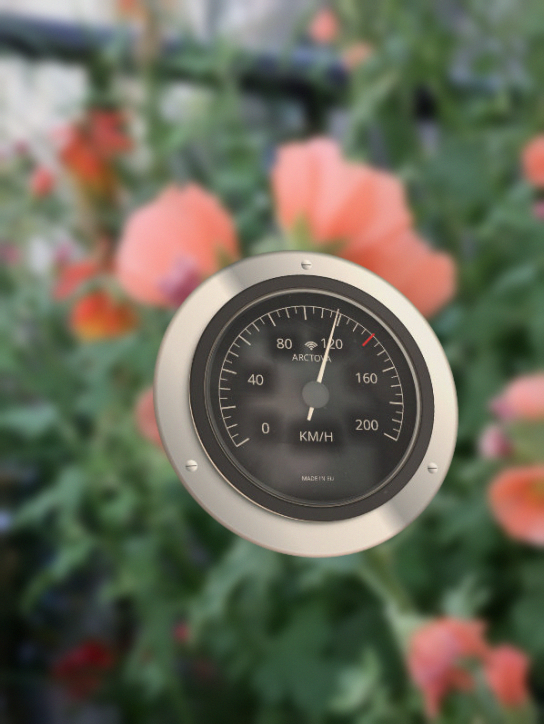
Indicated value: 117.5km/h
